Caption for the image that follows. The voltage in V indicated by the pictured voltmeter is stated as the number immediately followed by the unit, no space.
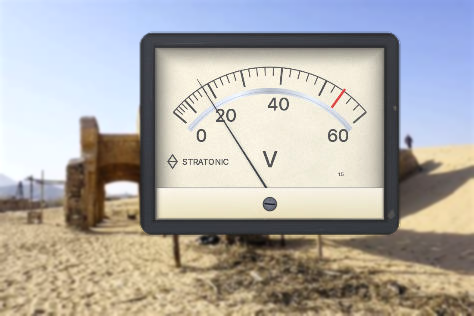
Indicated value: 18V
